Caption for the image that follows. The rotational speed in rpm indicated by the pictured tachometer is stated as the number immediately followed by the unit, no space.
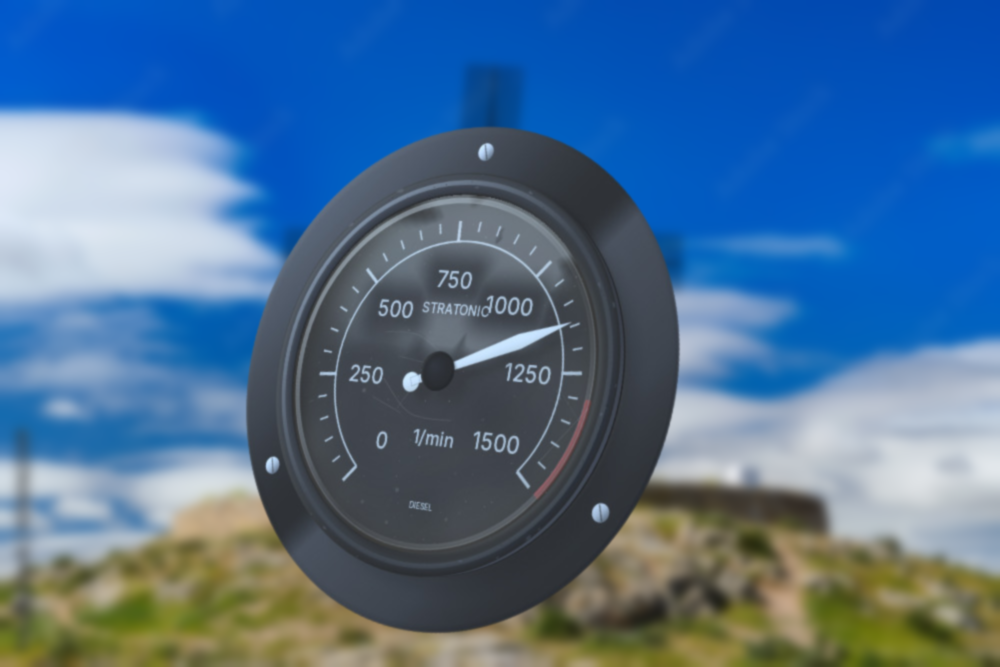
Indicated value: 1150rpm
